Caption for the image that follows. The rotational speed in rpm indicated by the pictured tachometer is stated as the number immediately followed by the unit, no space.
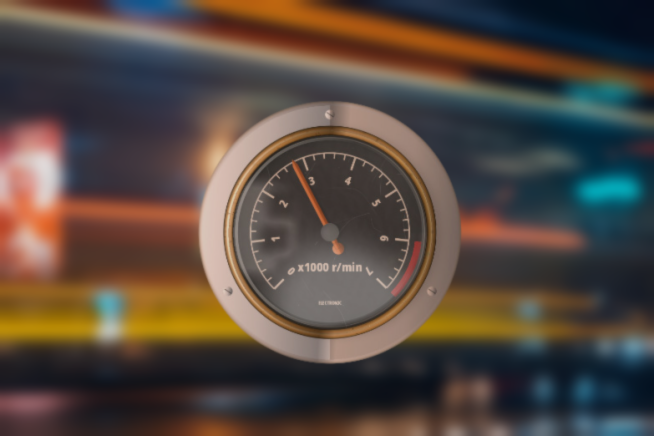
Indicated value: 2800rpm
